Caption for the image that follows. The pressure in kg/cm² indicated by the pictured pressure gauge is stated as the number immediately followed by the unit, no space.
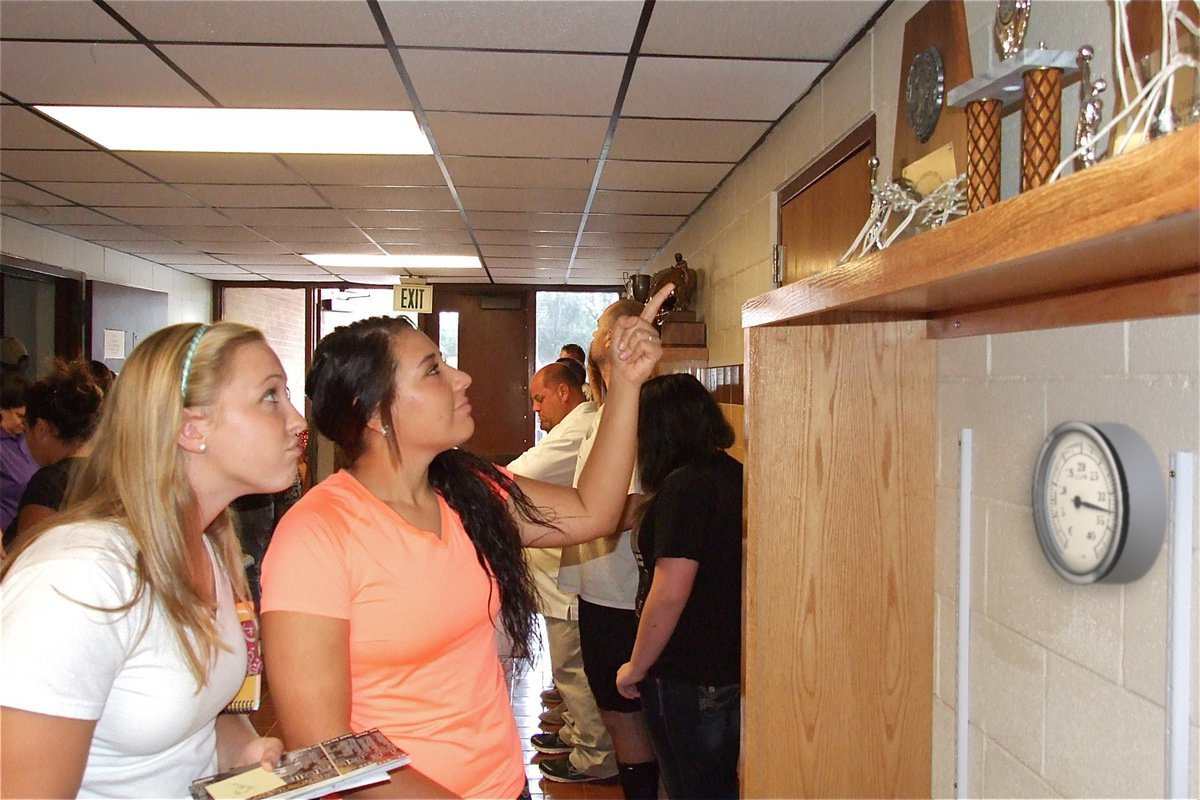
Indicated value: 32.5kg/cm²
